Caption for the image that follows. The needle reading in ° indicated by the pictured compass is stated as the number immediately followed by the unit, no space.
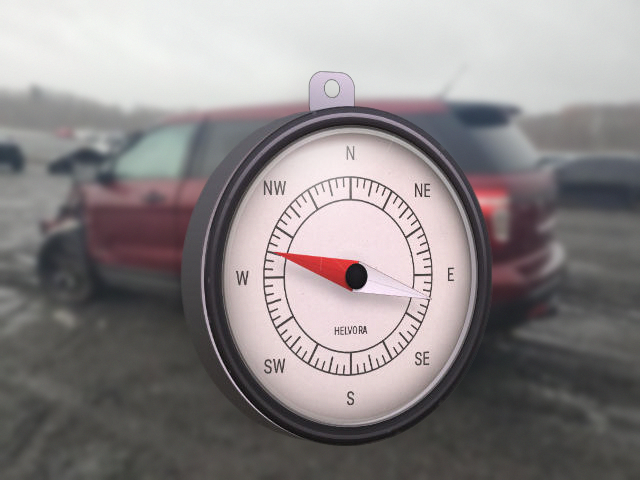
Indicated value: 285°
